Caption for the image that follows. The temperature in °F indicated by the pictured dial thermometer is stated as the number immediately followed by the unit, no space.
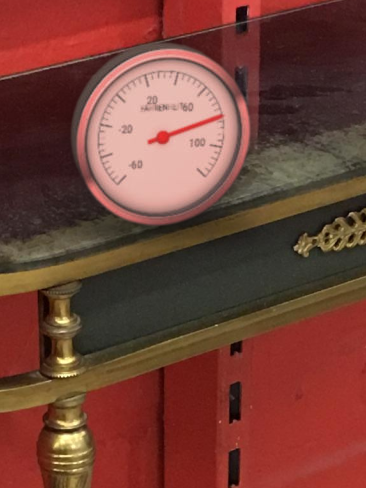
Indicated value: 80°F
